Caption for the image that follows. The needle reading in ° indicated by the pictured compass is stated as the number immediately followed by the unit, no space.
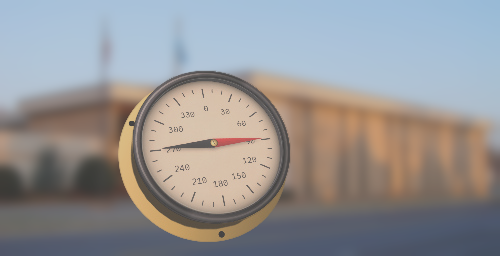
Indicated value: 90°
